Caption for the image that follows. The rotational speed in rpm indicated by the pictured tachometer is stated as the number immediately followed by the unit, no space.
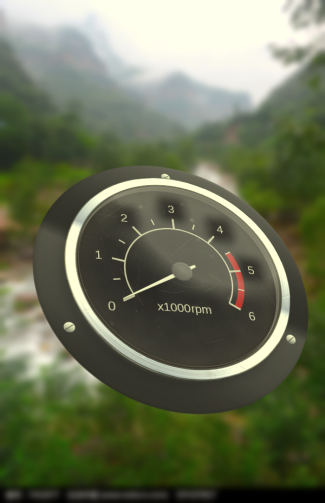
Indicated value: 0rpm
